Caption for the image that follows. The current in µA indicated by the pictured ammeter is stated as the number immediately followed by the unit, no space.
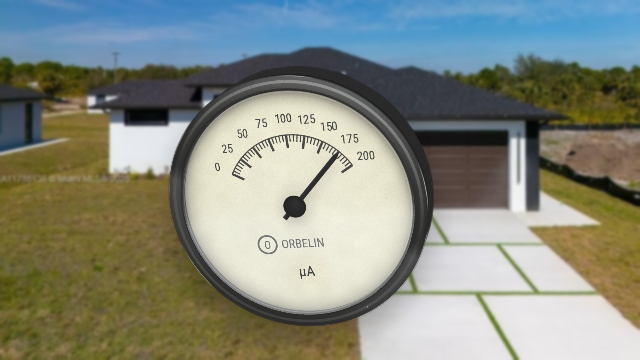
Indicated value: 175µA
